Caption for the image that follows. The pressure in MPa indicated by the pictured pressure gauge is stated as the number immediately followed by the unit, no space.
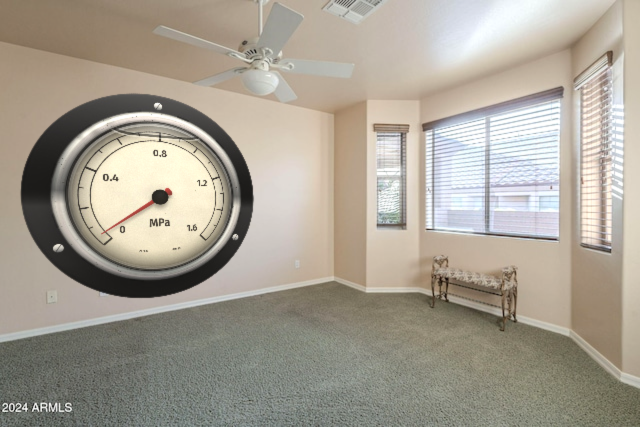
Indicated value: 0.05MPa
